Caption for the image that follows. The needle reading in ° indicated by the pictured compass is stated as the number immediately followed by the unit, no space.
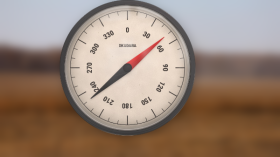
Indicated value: 50°
